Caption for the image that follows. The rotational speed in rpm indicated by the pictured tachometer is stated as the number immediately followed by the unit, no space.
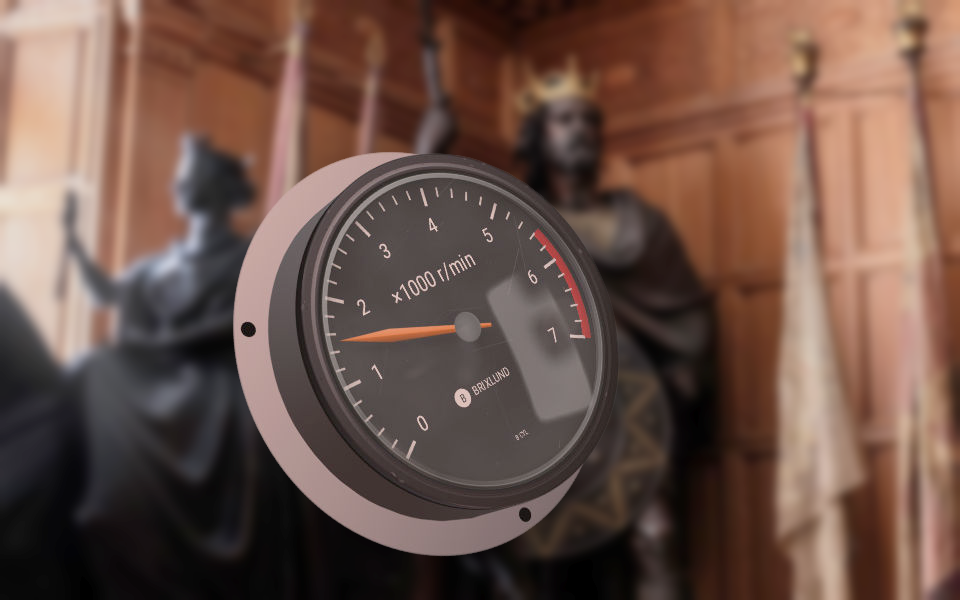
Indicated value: 1500rpm
